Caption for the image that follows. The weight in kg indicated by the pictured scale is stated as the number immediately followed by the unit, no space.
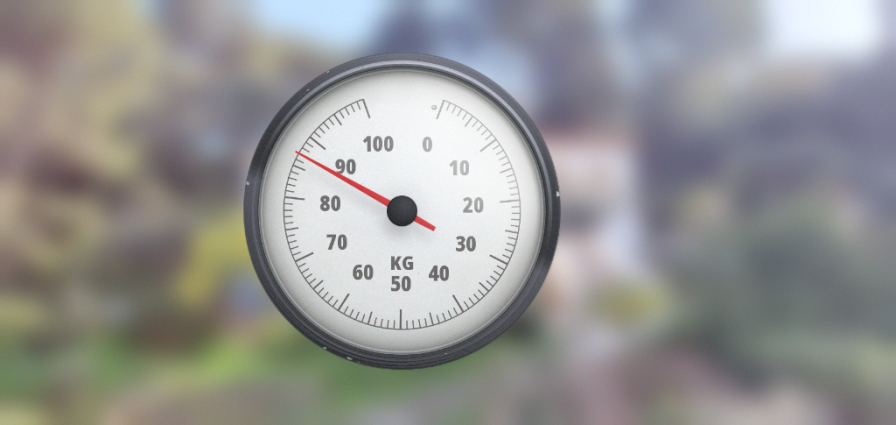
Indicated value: 87kg
